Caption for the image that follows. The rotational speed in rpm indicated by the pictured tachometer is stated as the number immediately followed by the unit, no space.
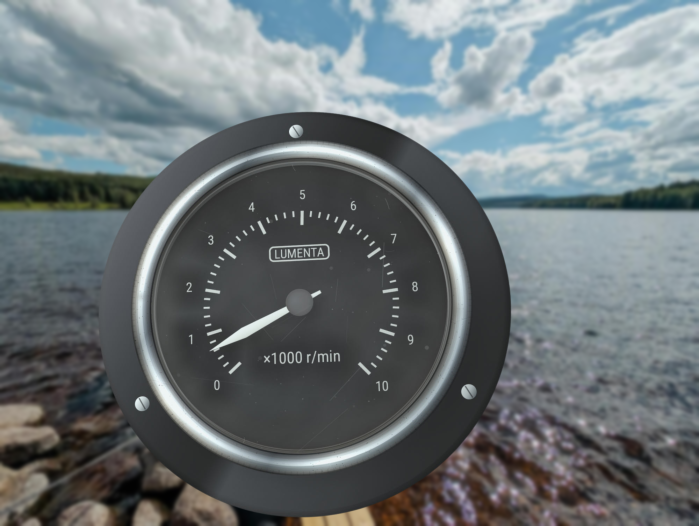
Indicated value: 600rpm
